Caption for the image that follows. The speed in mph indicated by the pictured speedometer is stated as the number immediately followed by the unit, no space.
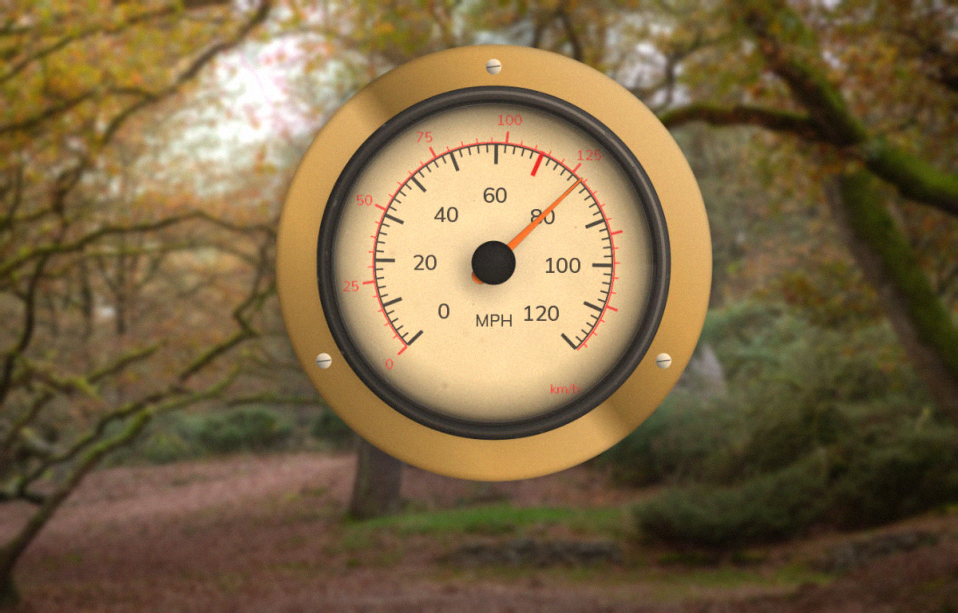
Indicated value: 80mph
